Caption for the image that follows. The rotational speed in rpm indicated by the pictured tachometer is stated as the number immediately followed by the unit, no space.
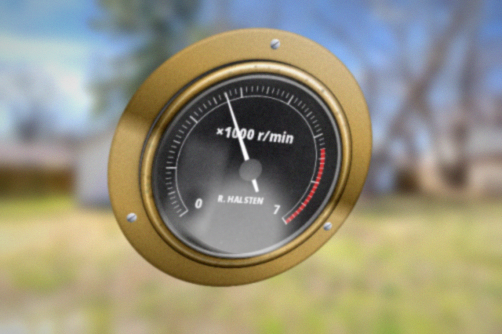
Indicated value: 2700rpm
